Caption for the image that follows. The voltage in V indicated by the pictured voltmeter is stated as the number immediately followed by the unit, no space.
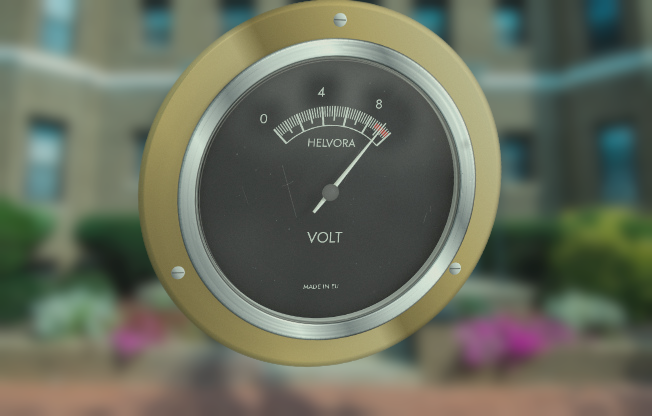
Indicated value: 9V
